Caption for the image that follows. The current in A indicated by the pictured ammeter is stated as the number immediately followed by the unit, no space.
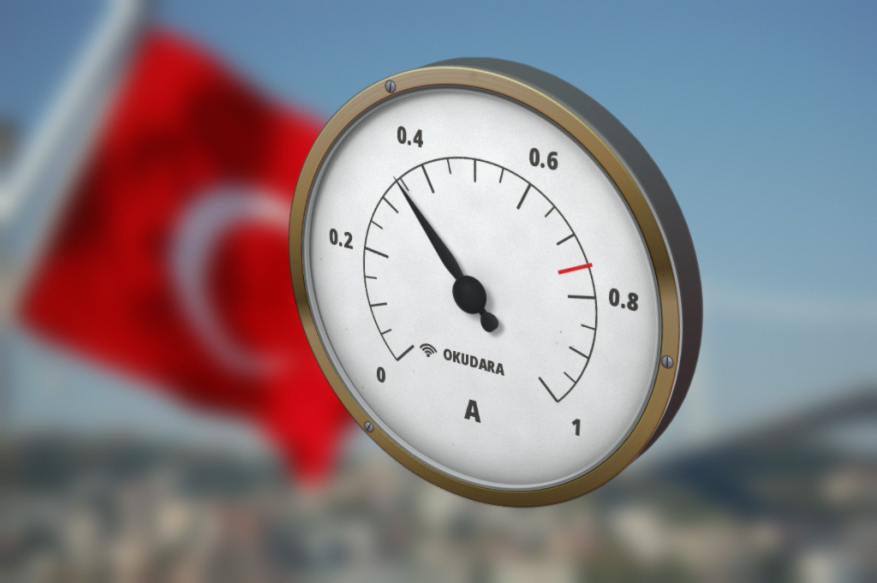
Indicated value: 0.35A
